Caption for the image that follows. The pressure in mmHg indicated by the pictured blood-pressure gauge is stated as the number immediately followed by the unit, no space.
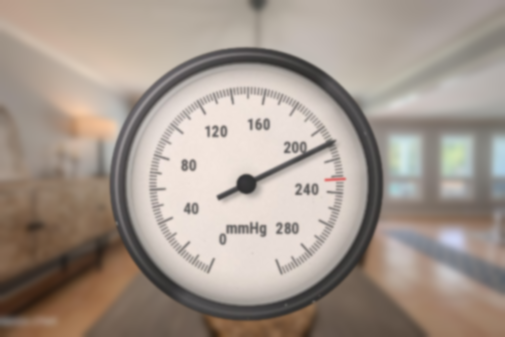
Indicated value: 210mmHg
